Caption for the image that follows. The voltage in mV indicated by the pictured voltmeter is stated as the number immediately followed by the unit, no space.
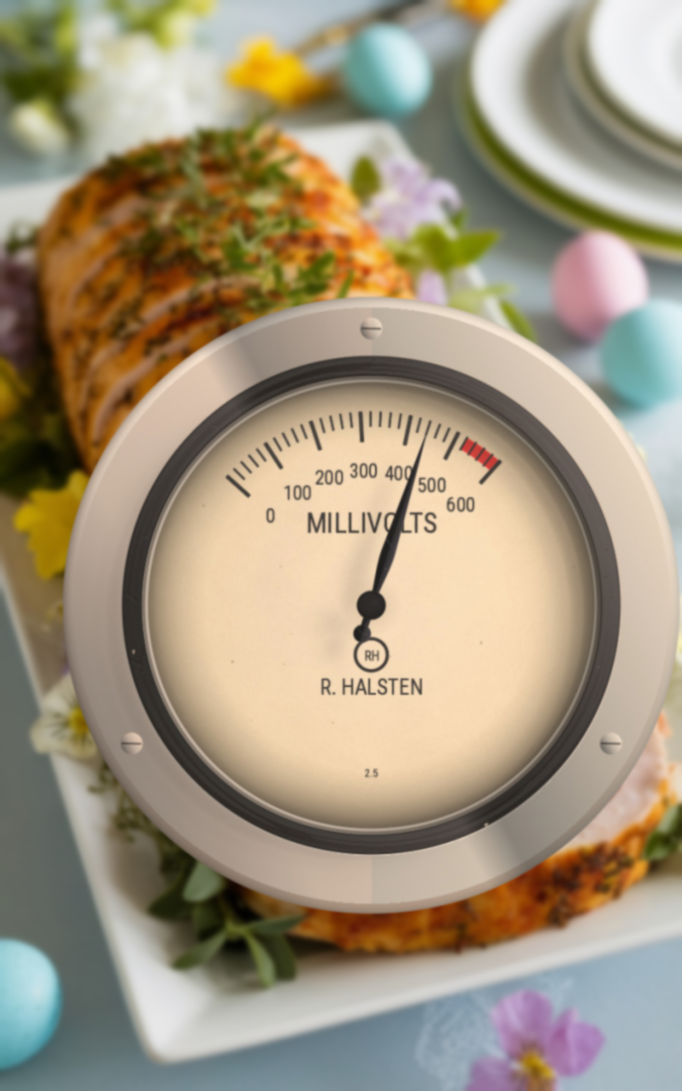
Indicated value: 440mV
